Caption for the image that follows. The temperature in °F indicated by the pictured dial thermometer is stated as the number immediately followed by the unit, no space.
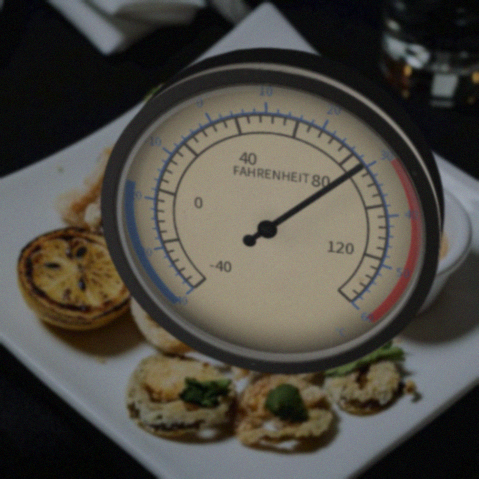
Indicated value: 84°F
